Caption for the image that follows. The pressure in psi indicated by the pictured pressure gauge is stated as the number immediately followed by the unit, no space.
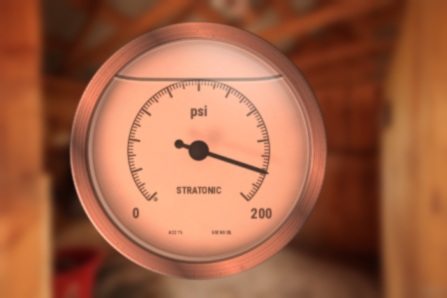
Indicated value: 180psi
